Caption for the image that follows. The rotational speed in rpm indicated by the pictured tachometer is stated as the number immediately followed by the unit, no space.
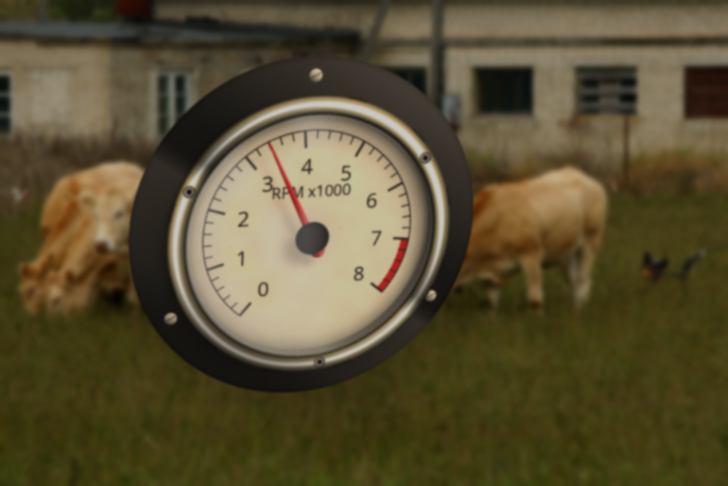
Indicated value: 3400rpm
